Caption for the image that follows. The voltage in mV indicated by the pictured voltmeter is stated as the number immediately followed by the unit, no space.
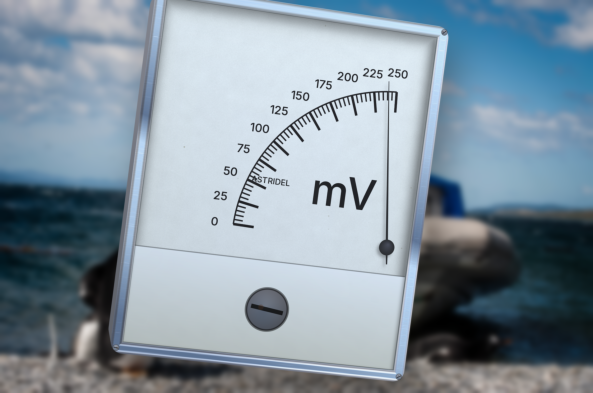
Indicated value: 240mV
